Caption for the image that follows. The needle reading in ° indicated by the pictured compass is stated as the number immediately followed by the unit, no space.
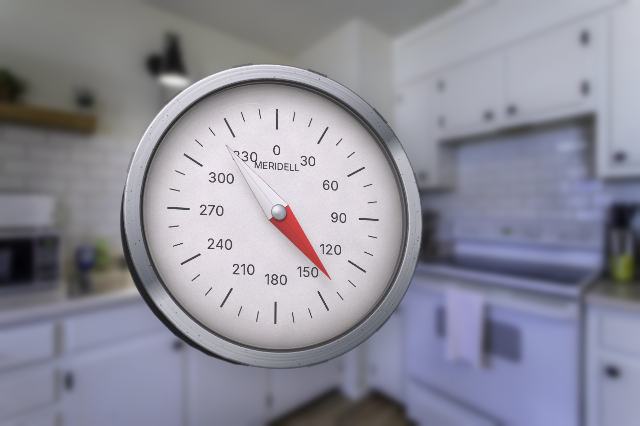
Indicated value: 140°
